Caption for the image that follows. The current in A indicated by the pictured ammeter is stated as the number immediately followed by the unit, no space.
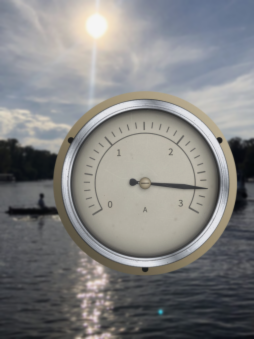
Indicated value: 2.7A
